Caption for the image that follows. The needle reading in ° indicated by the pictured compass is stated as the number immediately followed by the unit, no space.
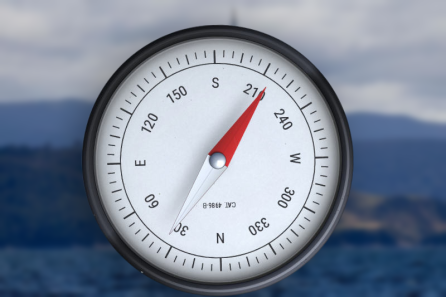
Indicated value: 215°
